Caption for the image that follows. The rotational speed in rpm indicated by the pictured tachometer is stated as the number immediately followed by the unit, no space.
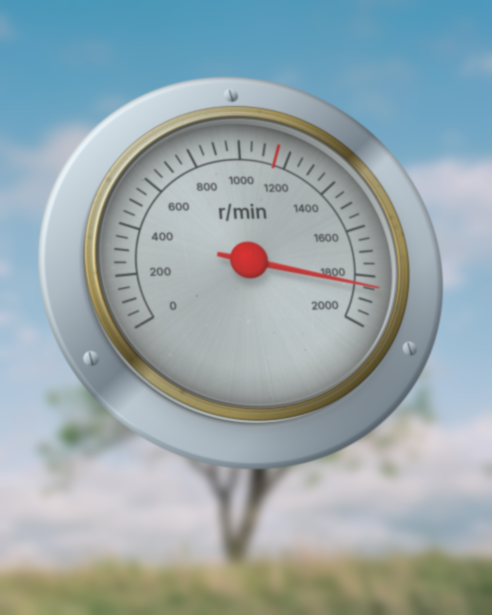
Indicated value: 1850rpm
